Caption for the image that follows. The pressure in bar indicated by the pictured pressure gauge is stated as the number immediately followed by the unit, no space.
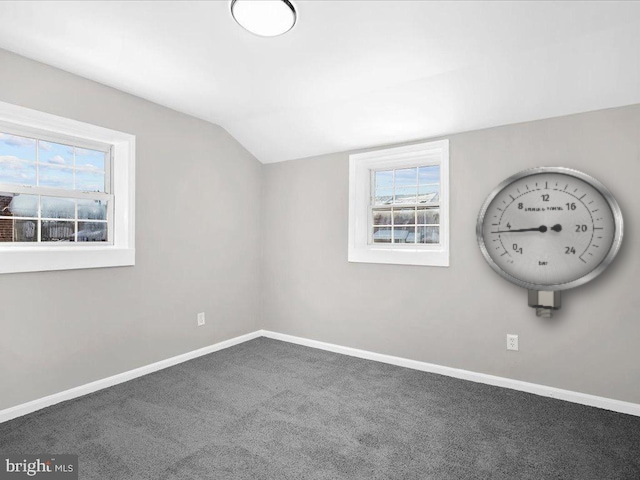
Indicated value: 3bar
